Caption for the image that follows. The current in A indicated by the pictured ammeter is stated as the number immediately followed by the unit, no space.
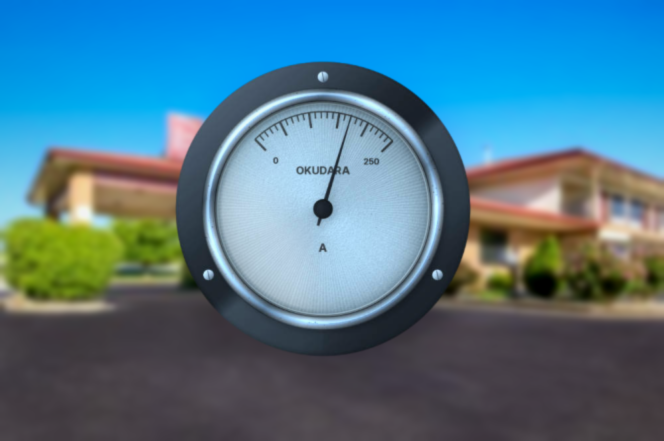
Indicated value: 170A
